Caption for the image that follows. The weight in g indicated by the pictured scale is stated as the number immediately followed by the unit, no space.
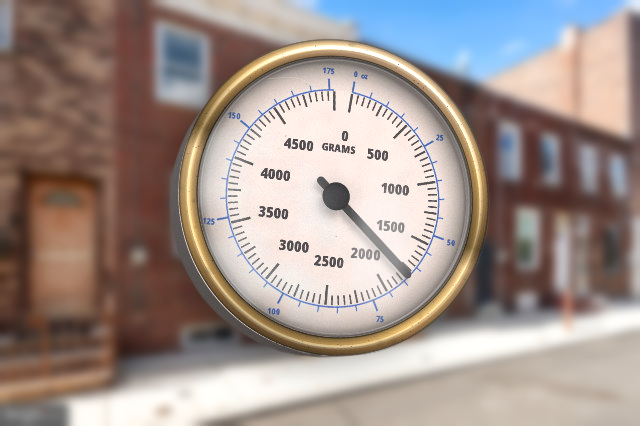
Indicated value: 1800g
